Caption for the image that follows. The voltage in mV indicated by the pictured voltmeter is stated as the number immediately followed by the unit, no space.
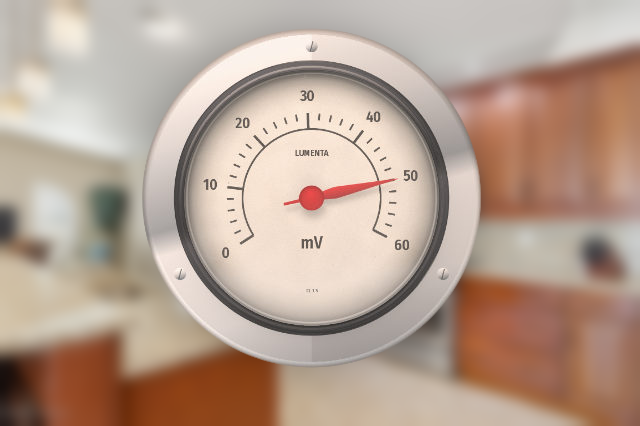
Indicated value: 50mV
